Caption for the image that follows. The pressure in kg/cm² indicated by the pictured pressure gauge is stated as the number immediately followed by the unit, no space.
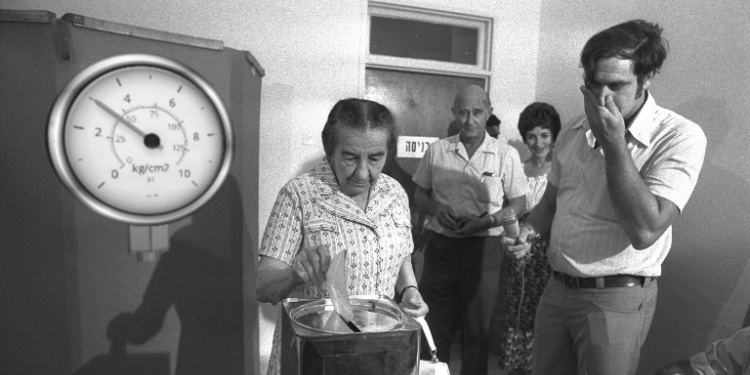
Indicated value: 3kg/cm²
